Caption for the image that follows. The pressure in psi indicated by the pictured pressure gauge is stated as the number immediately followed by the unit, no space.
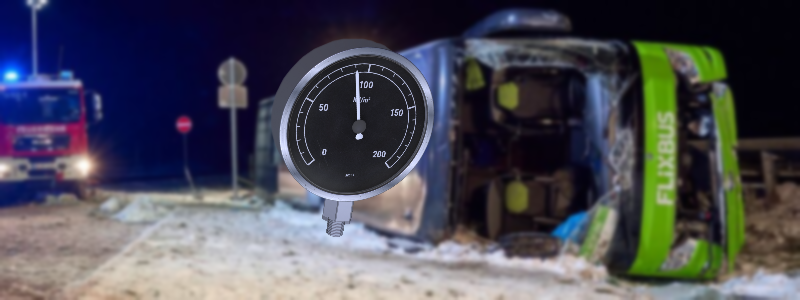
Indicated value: 90psi
